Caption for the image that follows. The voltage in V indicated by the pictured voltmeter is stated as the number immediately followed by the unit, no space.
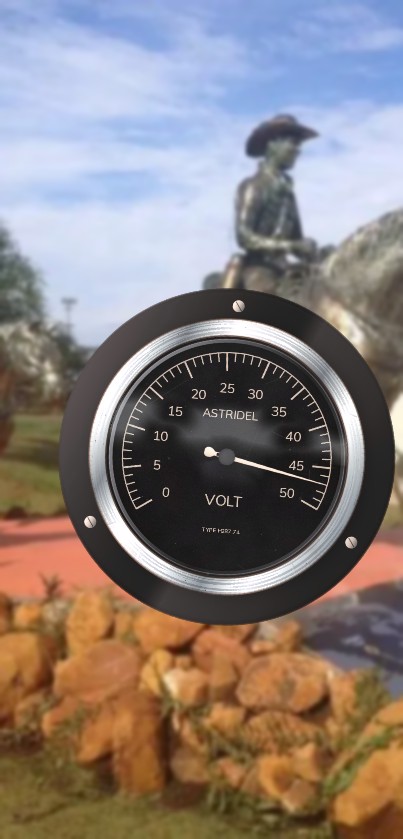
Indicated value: 47V
